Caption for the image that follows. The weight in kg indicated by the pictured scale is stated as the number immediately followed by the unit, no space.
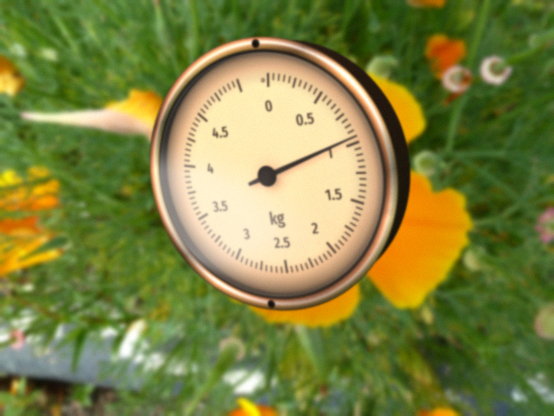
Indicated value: 0.95kg
